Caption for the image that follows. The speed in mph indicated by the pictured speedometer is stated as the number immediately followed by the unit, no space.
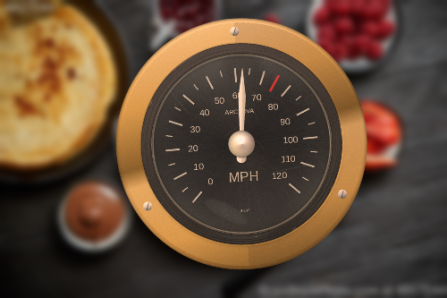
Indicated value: 62.5mph
